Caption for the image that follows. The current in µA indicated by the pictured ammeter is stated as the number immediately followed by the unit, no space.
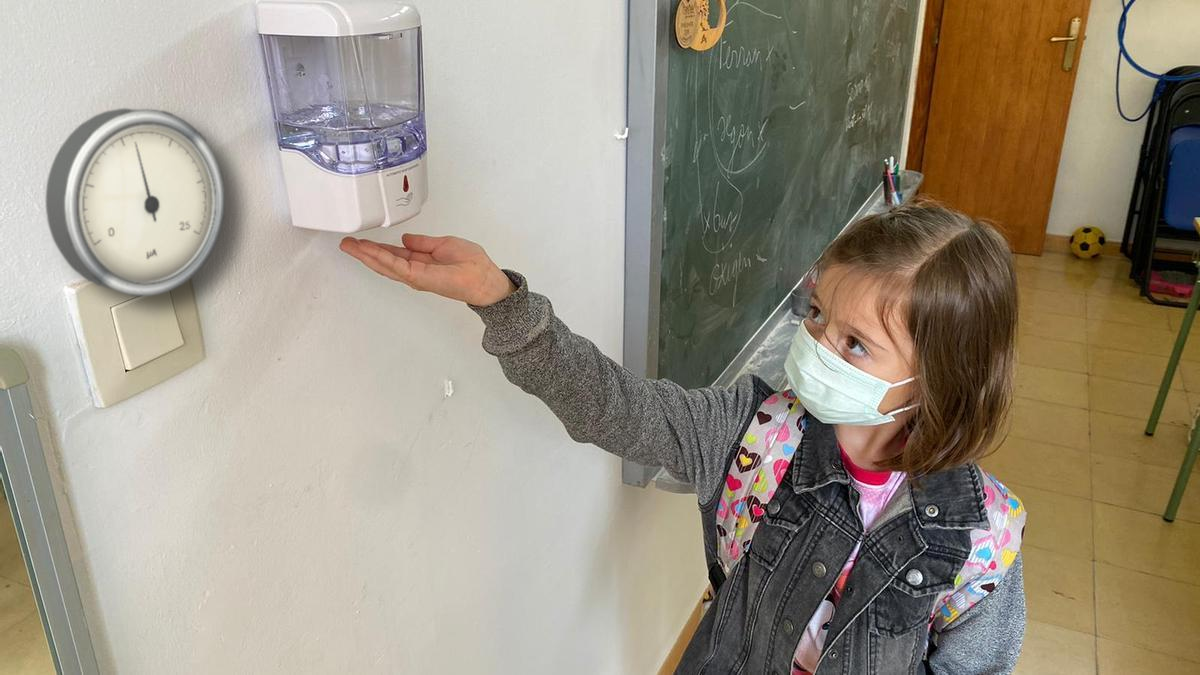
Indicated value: 11µA
